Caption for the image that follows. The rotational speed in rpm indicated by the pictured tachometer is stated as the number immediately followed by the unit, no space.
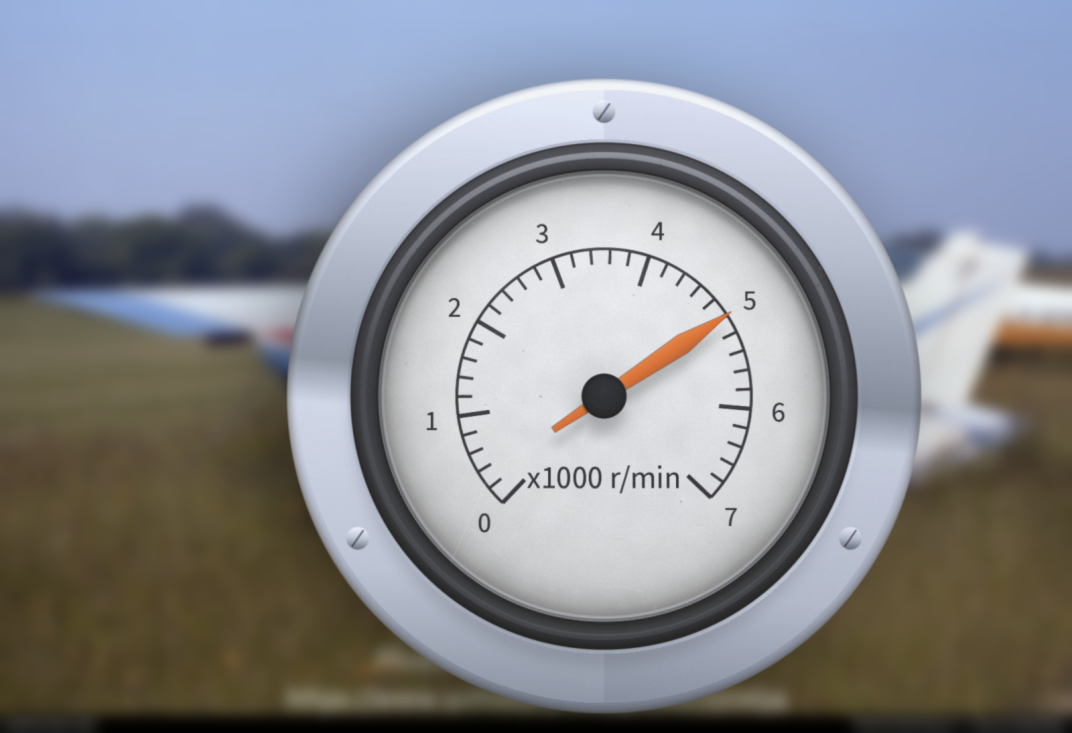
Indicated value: 5000rpm
